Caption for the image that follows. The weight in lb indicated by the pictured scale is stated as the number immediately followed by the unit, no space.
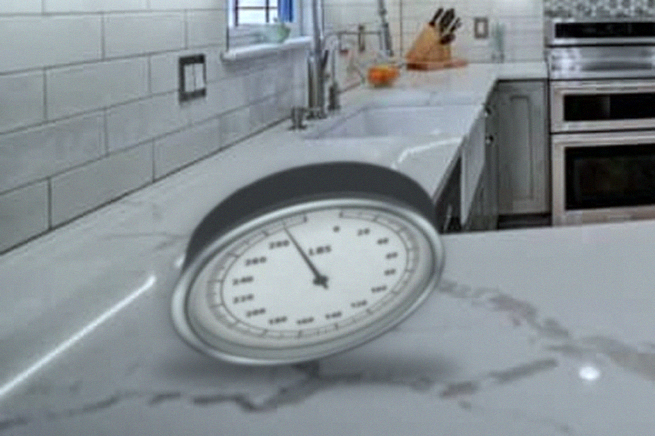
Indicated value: 290lb
